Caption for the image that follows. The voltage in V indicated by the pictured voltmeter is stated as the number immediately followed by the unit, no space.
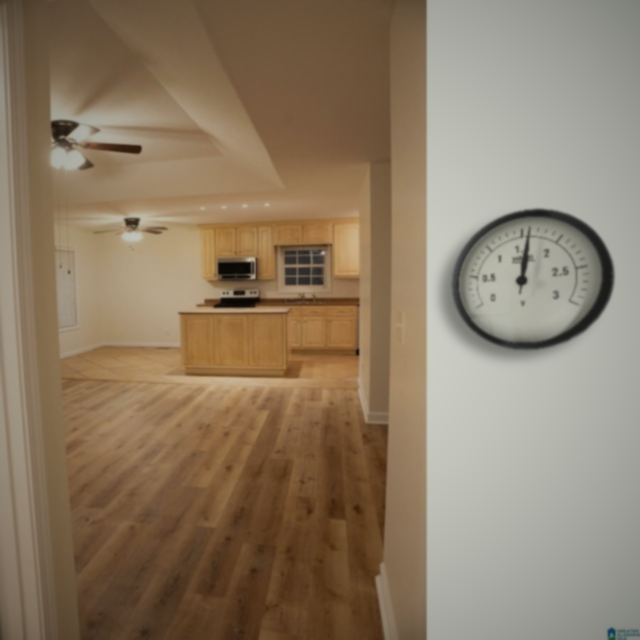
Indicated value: 1.6V
